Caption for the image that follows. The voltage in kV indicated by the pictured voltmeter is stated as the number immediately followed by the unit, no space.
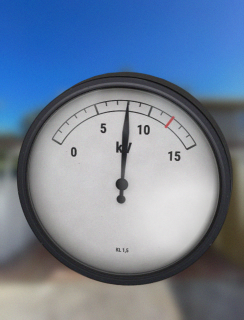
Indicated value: 8kV
